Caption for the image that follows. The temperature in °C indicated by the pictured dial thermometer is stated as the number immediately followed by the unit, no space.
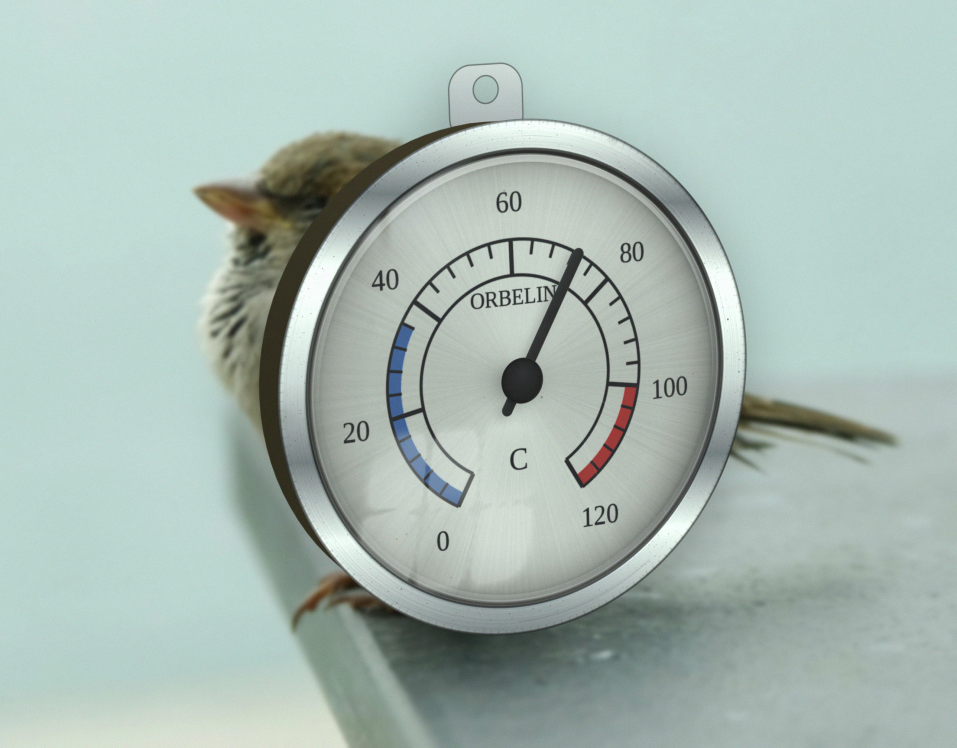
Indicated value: 72°C
